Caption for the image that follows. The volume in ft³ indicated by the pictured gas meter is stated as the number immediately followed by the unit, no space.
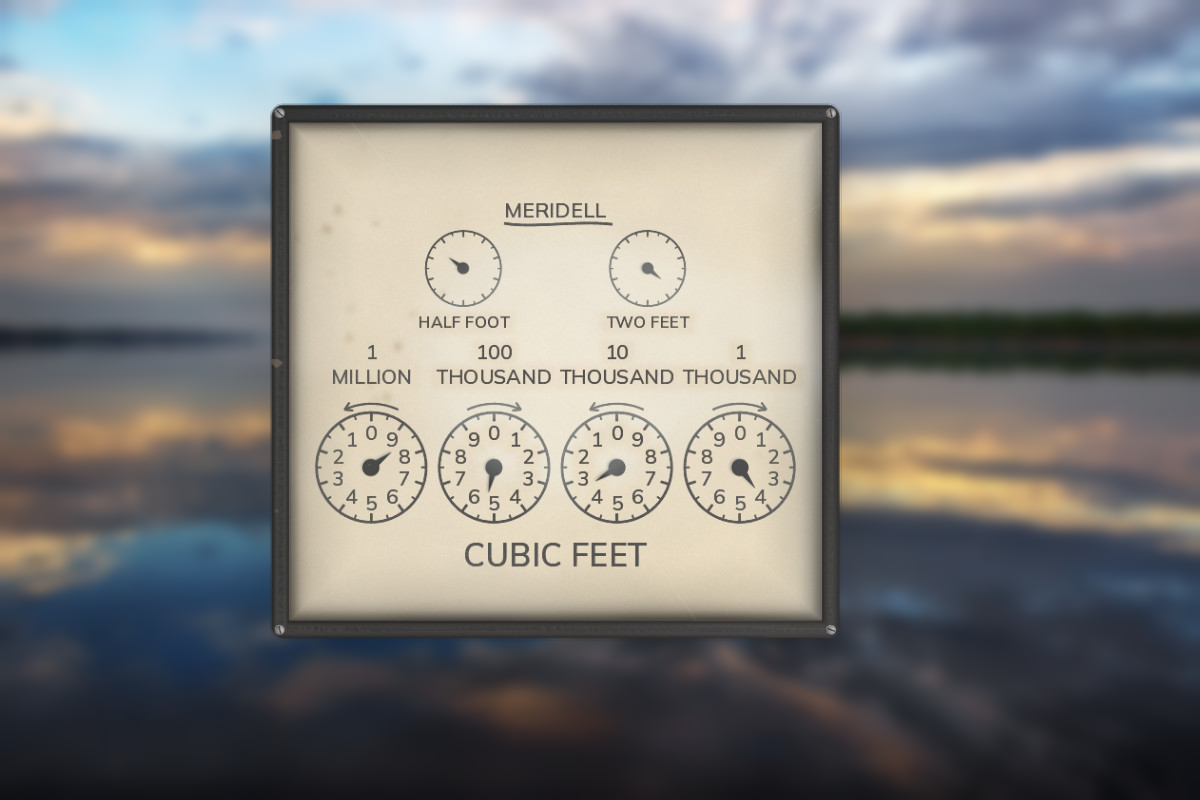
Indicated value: 853400ft³
